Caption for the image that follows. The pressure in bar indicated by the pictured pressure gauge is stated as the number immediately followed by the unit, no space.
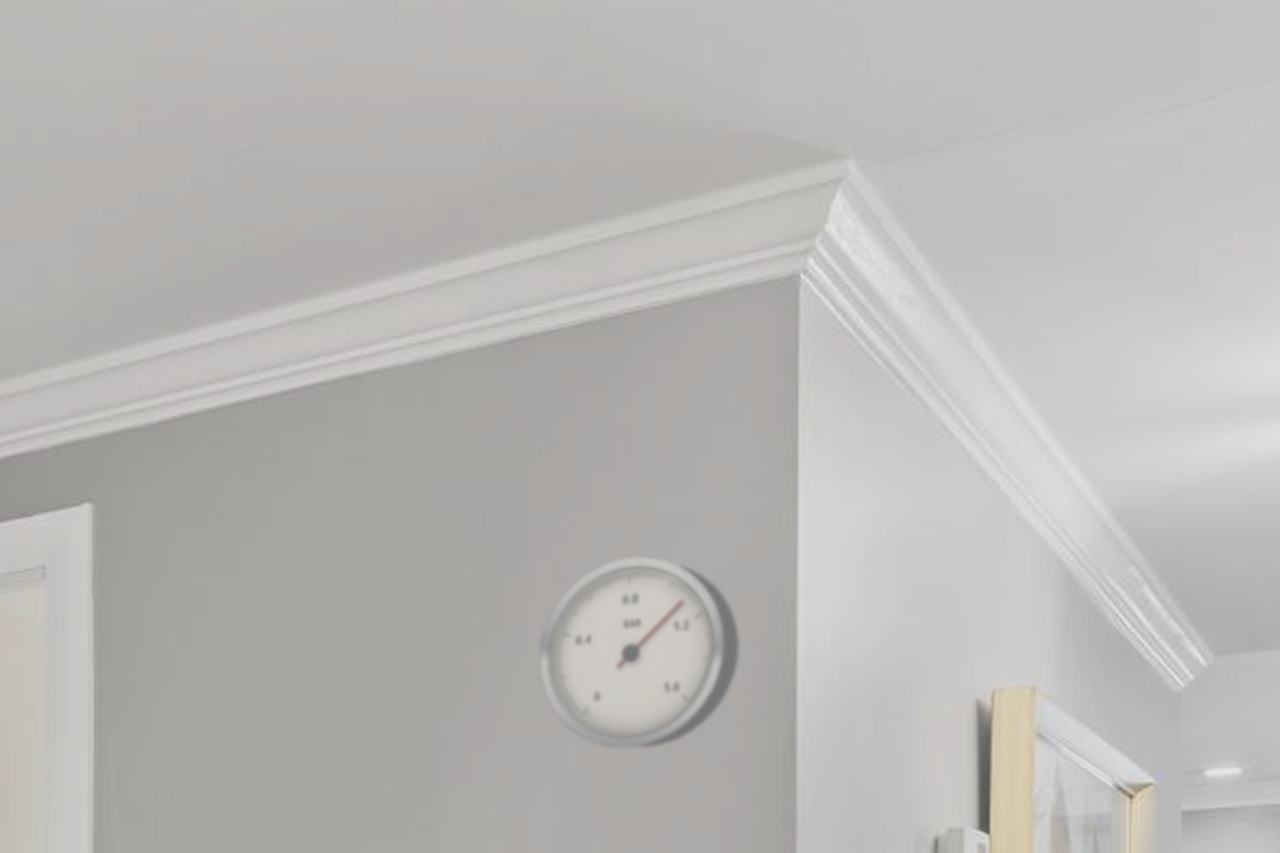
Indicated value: 1.1bar
